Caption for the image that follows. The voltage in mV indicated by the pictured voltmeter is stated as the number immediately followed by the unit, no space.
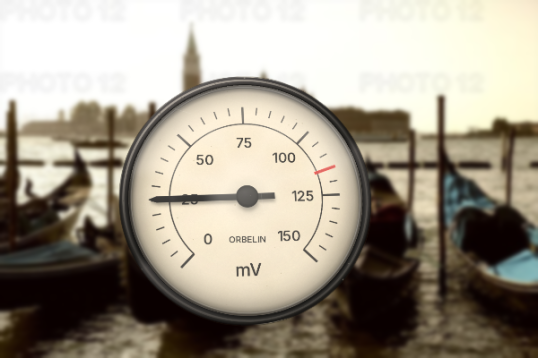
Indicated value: 25mV
